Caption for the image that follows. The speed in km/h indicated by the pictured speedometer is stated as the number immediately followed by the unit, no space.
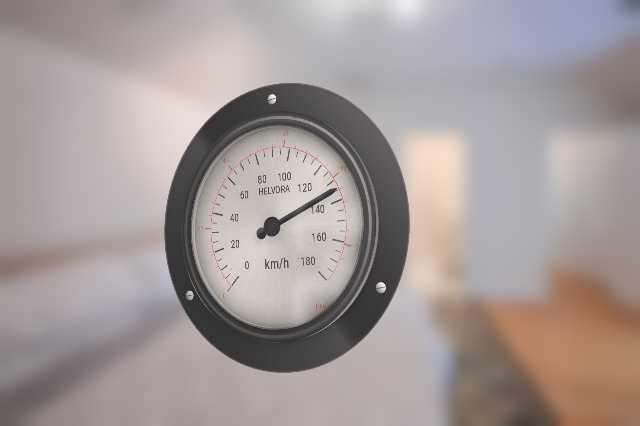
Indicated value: 135km/h
